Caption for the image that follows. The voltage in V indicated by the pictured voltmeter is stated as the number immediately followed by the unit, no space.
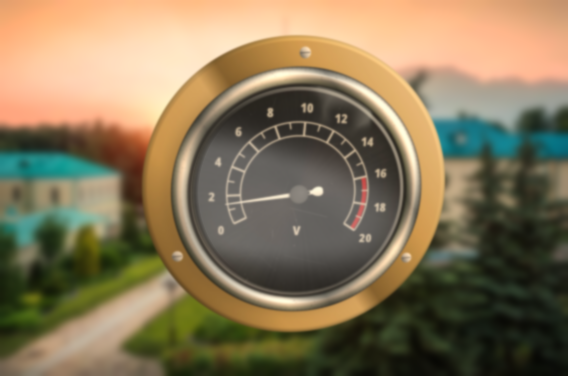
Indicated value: 1.5V
